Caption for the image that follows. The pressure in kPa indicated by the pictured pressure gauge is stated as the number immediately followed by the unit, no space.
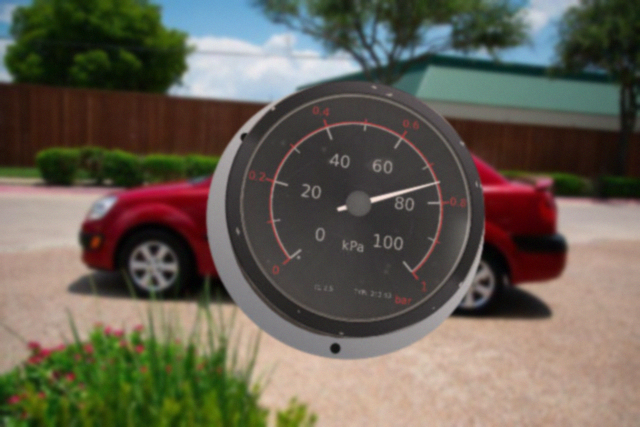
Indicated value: 75kPa
